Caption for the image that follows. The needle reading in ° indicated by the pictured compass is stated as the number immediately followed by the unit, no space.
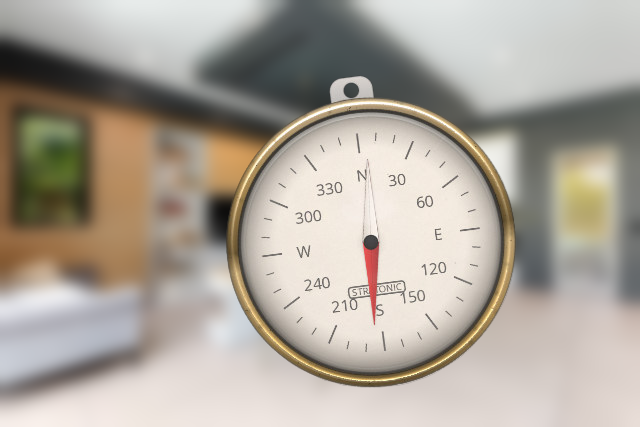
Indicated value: 185°
